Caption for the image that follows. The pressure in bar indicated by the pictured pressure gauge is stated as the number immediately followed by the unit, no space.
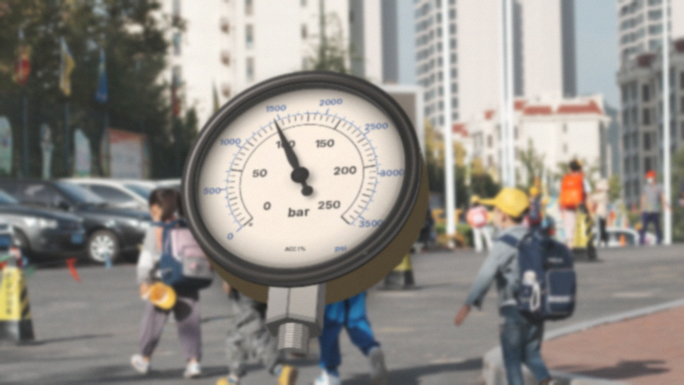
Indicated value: 100bar
